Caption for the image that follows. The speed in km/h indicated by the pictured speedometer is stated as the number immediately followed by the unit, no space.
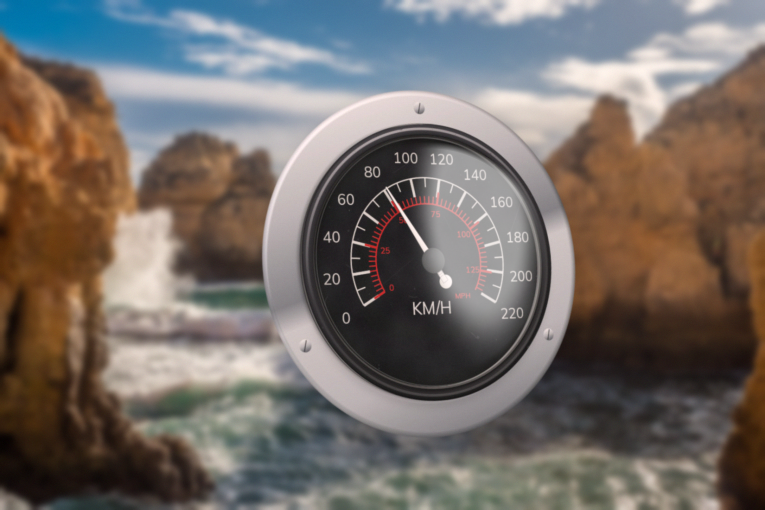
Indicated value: 80km/h
